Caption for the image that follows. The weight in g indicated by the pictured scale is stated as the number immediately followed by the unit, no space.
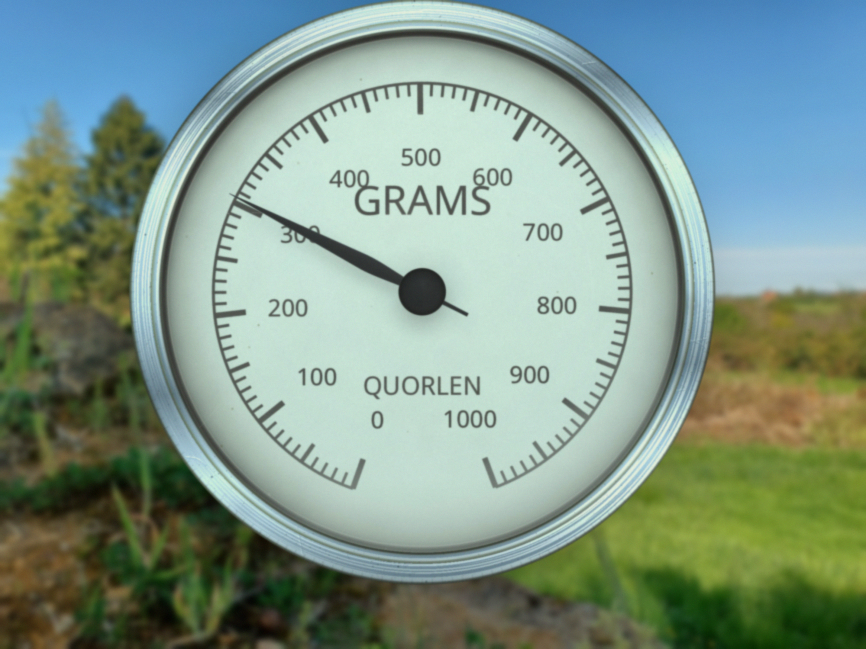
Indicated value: 305g
